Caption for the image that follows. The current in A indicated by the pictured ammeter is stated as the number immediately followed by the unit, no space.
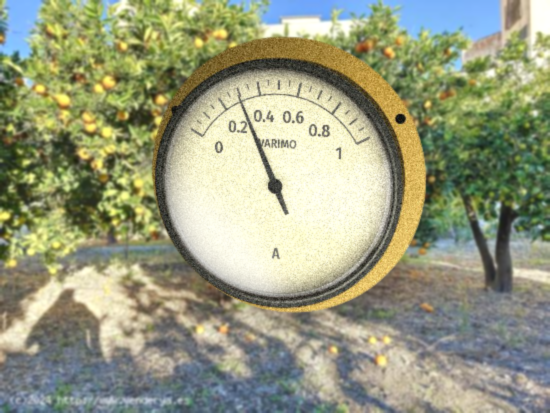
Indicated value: 0.3A
